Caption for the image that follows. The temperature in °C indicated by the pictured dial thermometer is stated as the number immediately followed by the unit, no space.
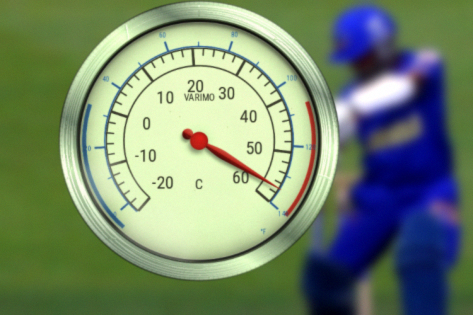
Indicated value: 57°C
